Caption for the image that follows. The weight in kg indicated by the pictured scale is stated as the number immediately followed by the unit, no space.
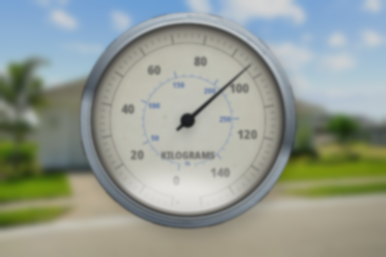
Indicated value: 96kg
